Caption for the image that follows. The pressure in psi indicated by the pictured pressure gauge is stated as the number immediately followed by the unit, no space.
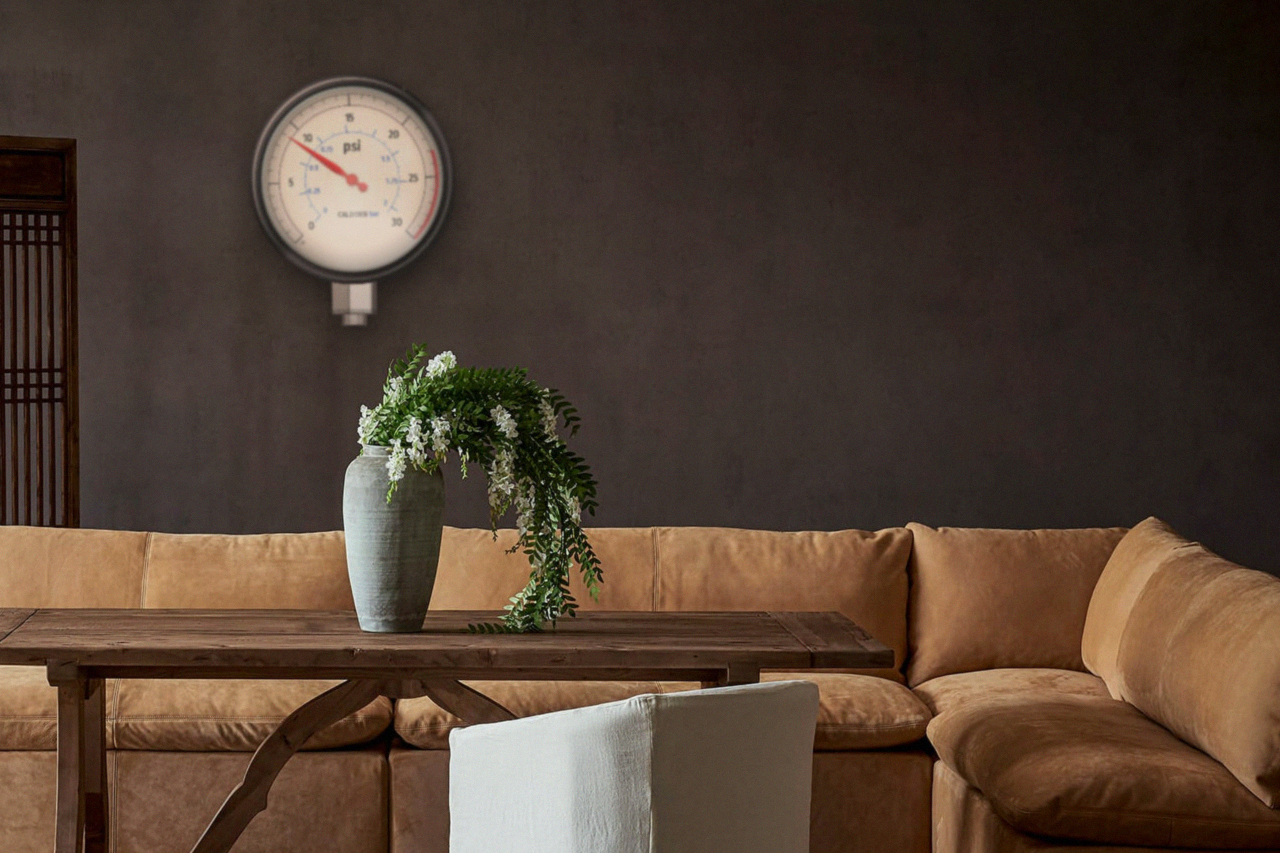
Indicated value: 9psi
